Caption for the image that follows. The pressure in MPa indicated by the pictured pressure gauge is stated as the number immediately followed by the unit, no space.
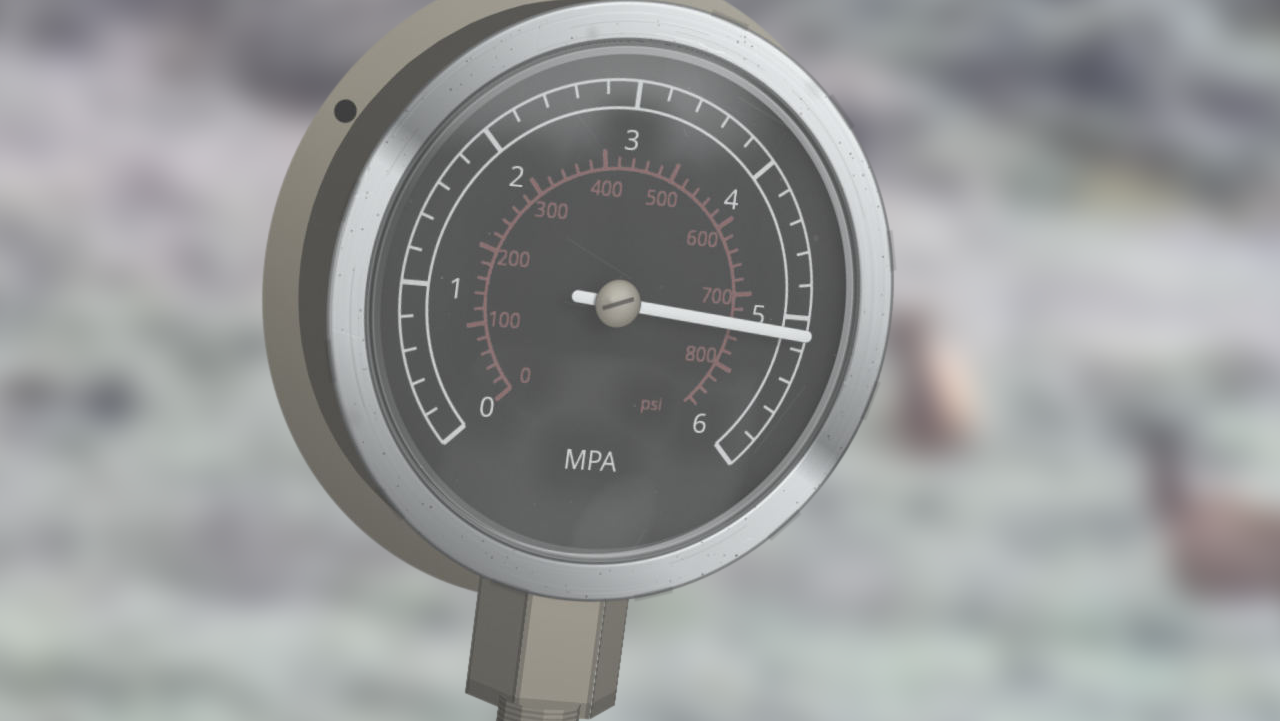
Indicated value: 5.1MPa
